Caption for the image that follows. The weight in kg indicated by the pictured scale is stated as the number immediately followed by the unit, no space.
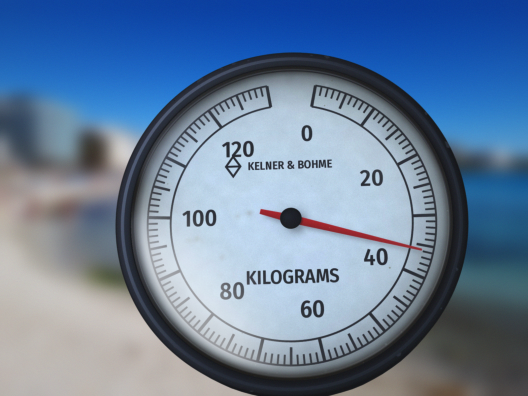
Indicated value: 36kg
